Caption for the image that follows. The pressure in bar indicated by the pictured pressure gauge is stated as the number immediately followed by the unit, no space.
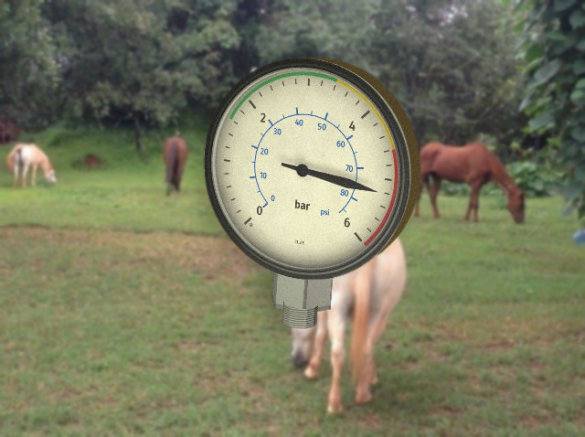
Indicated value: 5.2bar
